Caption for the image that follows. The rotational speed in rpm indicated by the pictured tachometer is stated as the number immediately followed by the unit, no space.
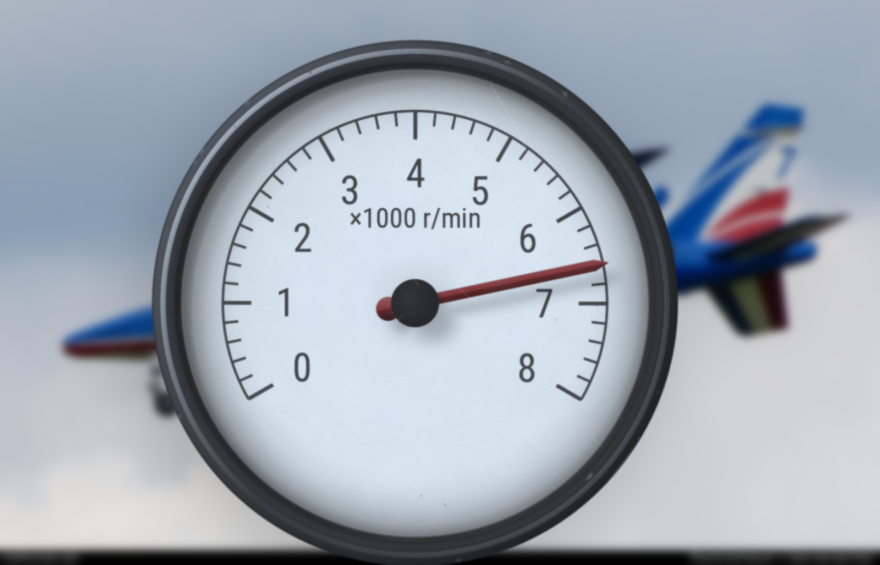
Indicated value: 6600rpm
